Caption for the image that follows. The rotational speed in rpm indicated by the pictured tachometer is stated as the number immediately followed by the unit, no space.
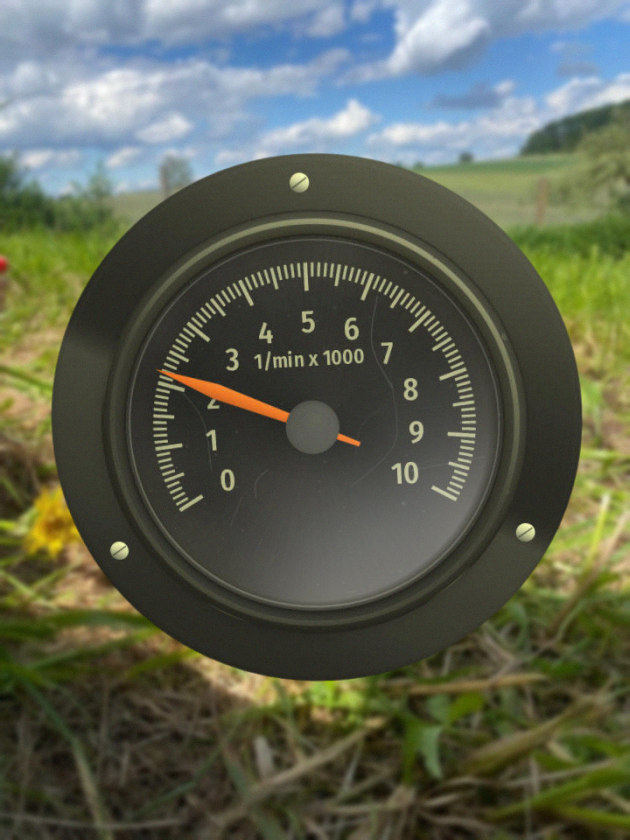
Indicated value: 2200rpm
